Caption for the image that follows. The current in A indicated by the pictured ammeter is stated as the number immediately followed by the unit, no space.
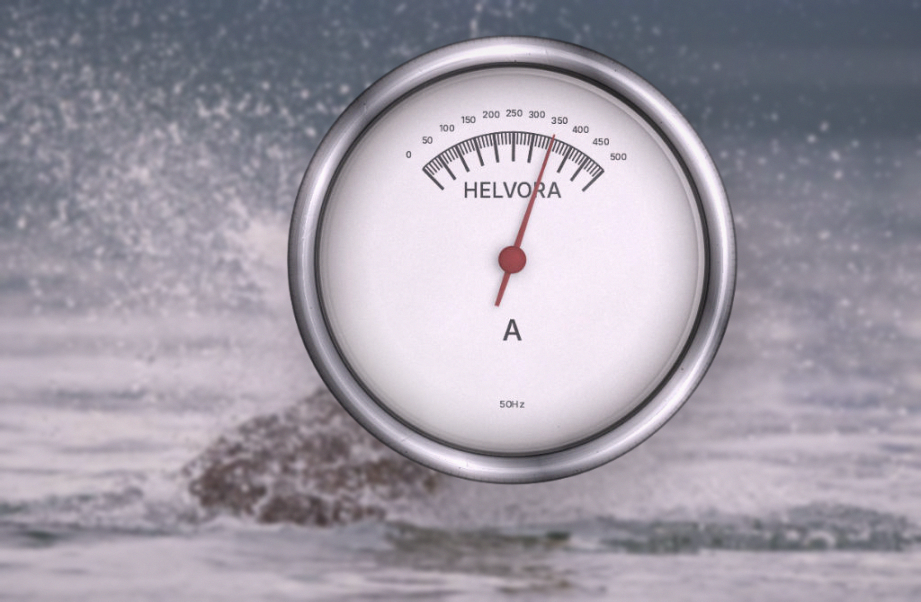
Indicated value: 350A
